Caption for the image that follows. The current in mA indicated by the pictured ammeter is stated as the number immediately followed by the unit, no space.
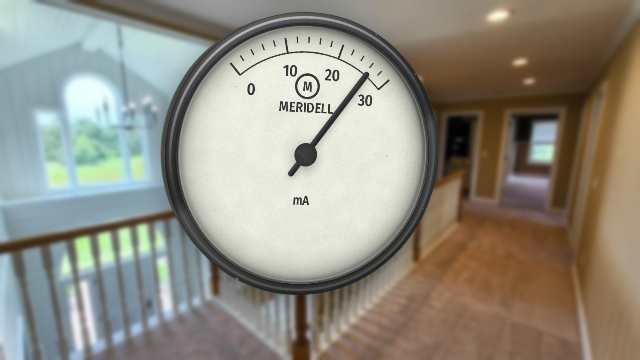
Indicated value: 26mA
